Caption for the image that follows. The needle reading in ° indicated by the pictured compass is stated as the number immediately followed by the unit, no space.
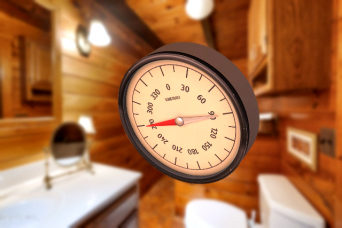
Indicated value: 270°
